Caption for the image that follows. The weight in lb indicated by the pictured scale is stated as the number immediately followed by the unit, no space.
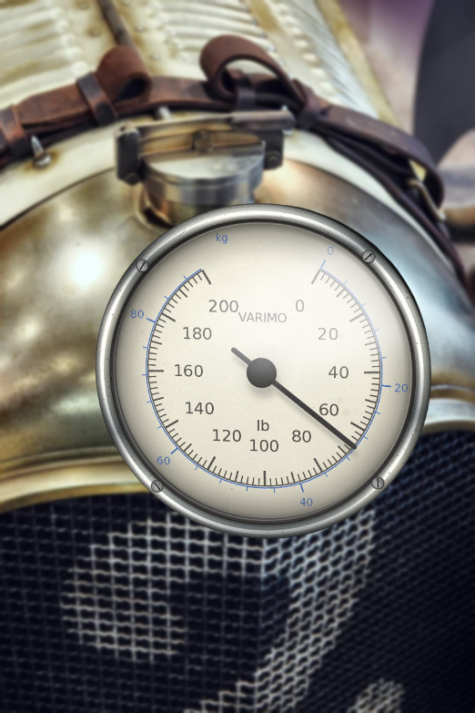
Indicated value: 66lb
